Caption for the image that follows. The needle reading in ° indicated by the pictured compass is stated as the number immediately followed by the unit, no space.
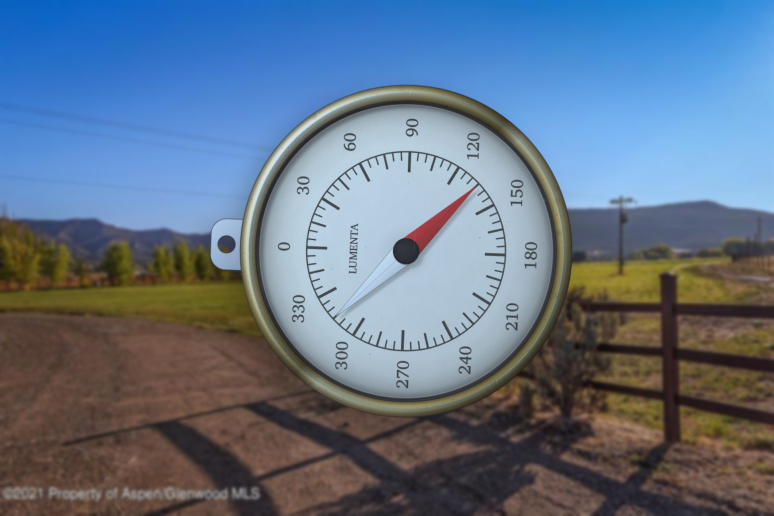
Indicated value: 135°
